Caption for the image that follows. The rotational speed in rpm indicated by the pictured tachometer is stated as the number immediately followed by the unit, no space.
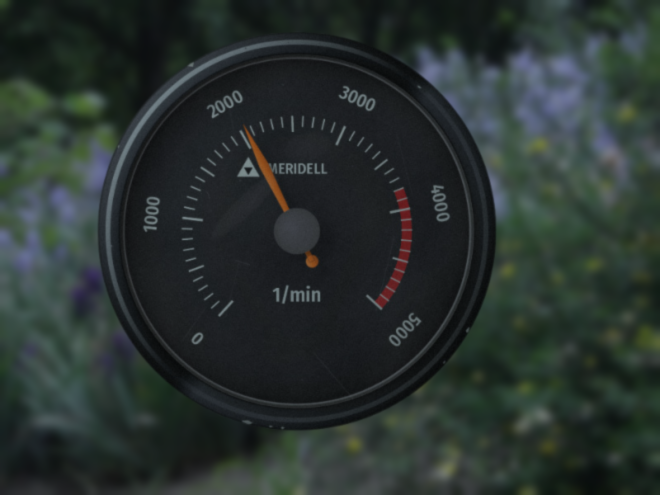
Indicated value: 2050rpm
